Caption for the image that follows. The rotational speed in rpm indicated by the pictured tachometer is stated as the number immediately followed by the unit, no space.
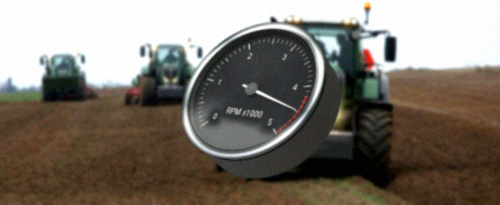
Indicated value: 4500rpm
